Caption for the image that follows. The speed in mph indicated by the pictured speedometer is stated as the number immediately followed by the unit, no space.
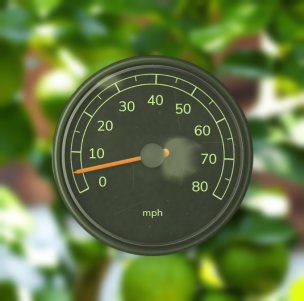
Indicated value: 5mph
